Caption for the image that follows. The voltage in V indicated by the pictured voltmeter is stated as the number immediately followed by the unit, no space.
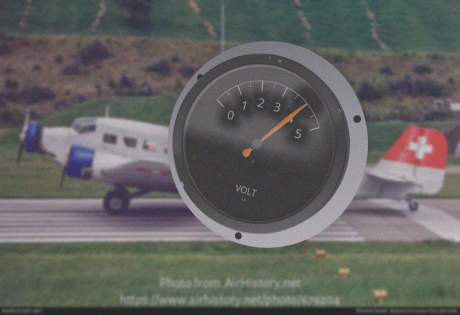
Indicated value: 4V
